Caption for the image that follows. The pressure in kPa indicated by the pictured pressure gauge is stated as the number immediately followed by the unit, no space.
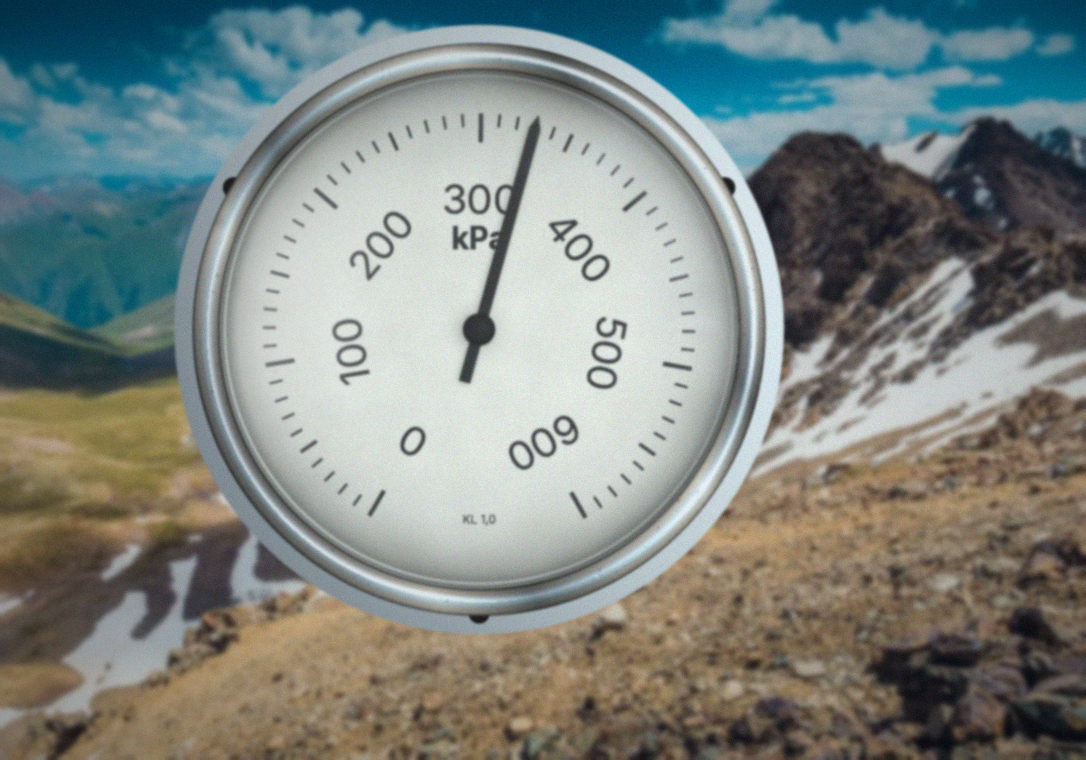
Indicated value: 330kPa
